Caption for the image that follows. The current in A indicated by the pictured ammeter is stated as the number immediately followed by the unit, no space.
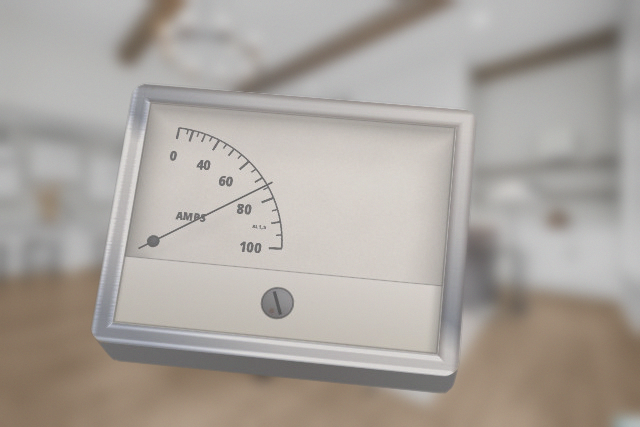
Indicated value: 75A
